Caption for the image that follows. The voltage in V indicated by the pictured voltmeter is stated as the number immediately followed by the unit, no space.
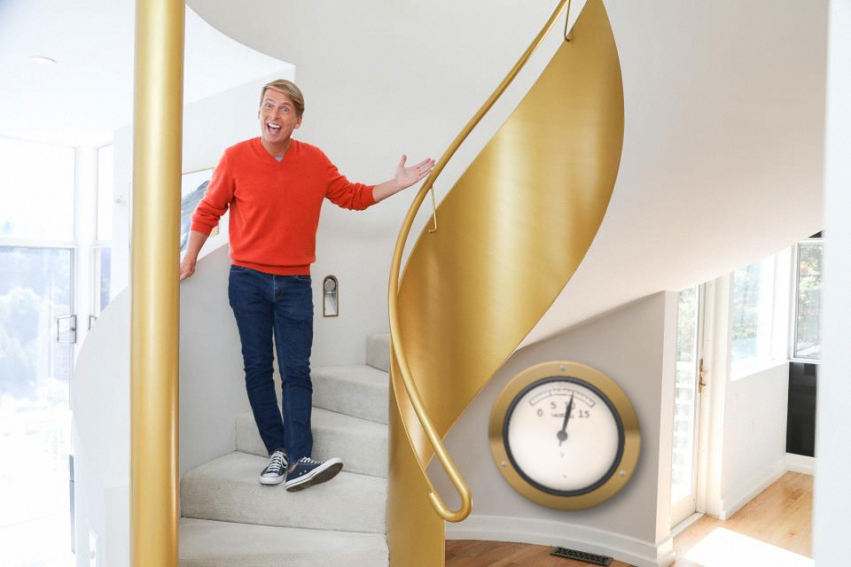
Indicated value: 10V
